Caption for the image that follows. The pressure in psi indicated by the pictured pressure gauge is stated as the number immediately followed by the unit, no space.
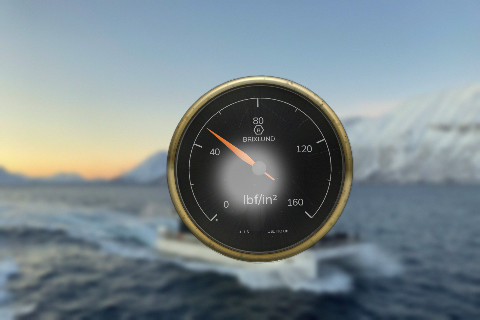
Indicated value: 50psi
